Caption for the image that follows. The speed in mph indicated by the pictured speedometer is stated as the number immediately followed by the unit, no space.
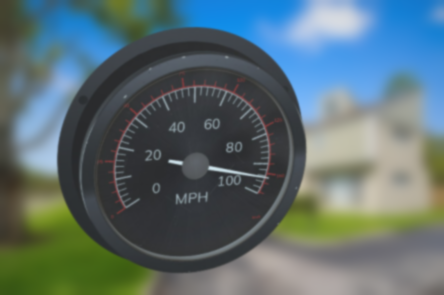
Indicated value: 94mph
